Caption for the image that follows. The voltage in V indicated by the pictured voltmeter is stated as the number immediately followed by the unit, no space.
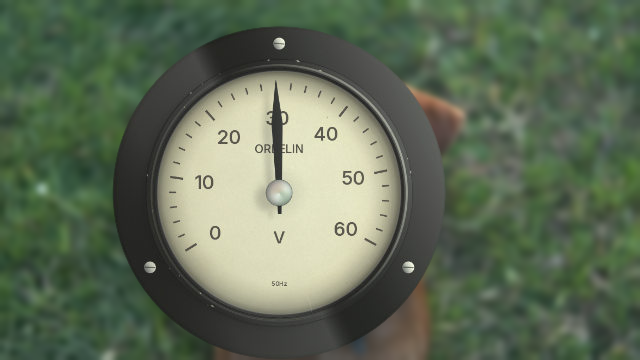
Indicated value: 30V
